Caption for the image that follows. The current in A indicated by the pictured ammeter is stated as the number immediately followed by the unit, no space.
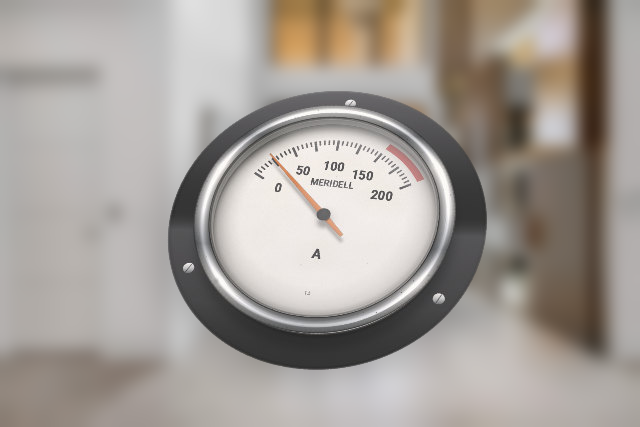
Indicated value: 25A
